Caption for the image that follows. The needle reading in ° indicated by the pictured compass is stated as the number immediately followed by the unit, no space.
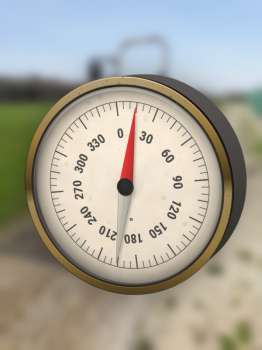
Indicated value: 15°
